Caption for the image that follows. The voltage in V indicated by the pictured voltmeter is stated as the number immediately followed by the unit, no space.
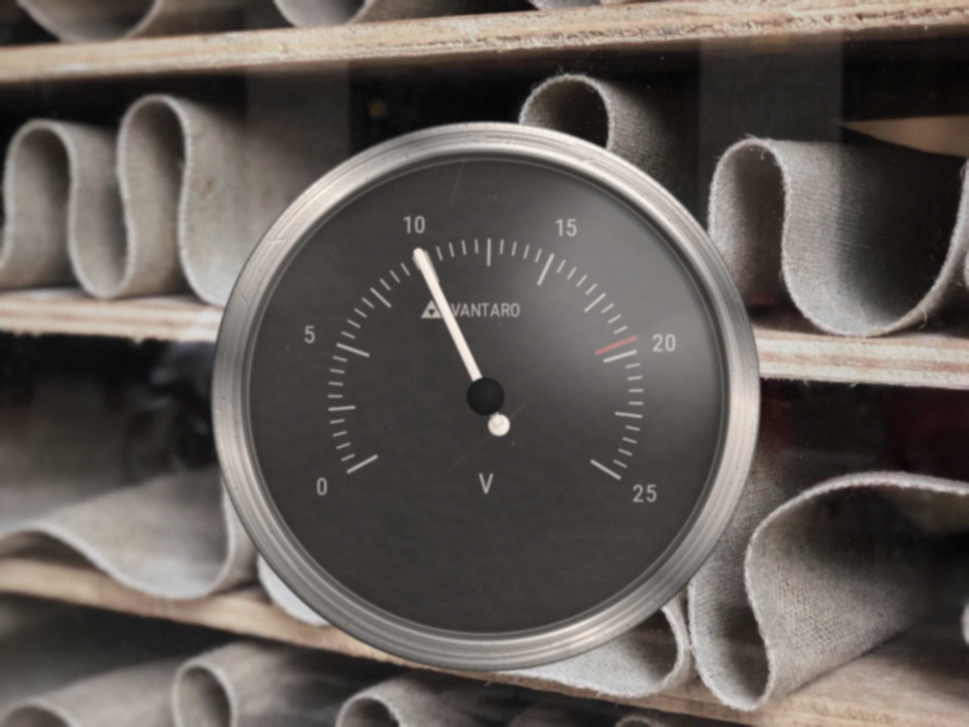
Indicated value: 9.75V
